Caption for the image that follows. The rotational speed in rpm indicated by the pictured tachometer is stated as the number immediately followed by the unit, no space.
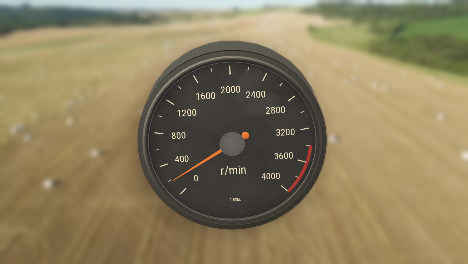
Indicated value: 200rpm
